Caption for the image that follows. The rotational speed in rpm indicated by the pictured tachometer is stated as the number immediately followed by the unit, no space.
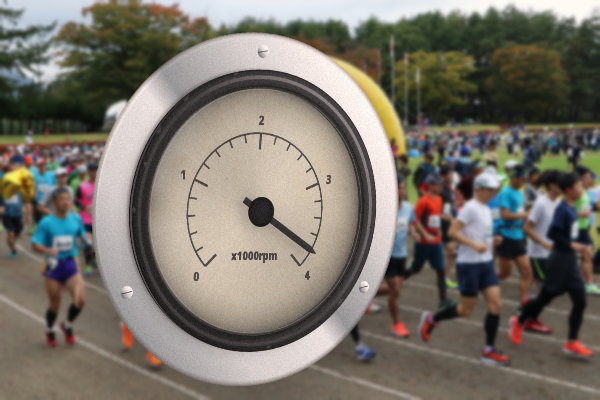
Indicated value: 3800rpm
